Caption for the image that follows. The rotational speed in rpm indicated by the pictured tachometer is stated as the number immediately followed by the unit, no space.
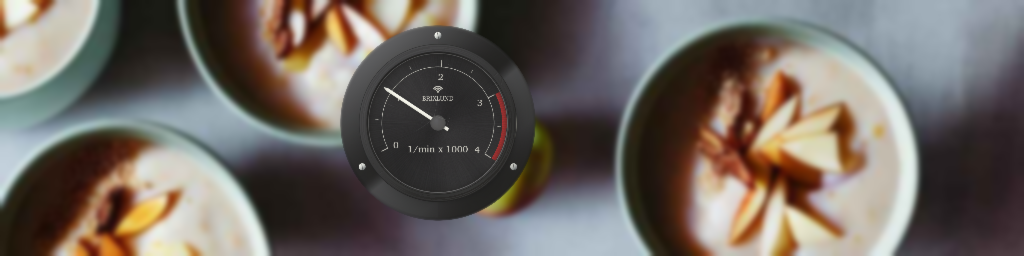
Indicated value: 1000rpm
